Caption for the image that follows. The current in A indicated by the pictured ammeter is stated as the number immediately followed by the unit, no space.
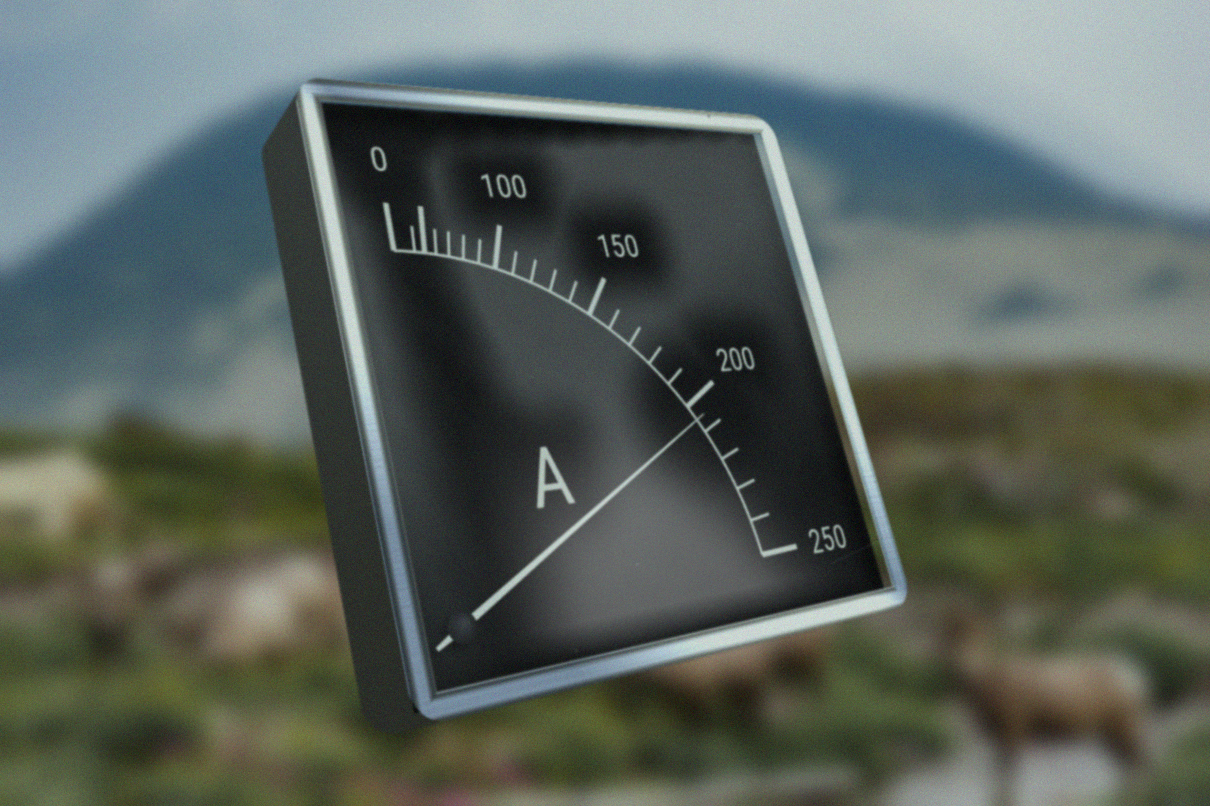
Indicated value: 205A
